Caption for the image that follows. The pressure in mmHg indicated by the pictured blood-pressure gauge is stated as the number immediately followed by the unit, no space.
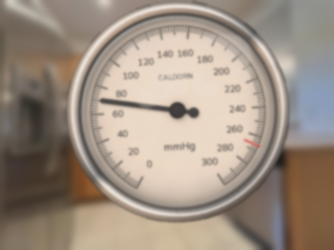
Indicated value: 70mmHg
